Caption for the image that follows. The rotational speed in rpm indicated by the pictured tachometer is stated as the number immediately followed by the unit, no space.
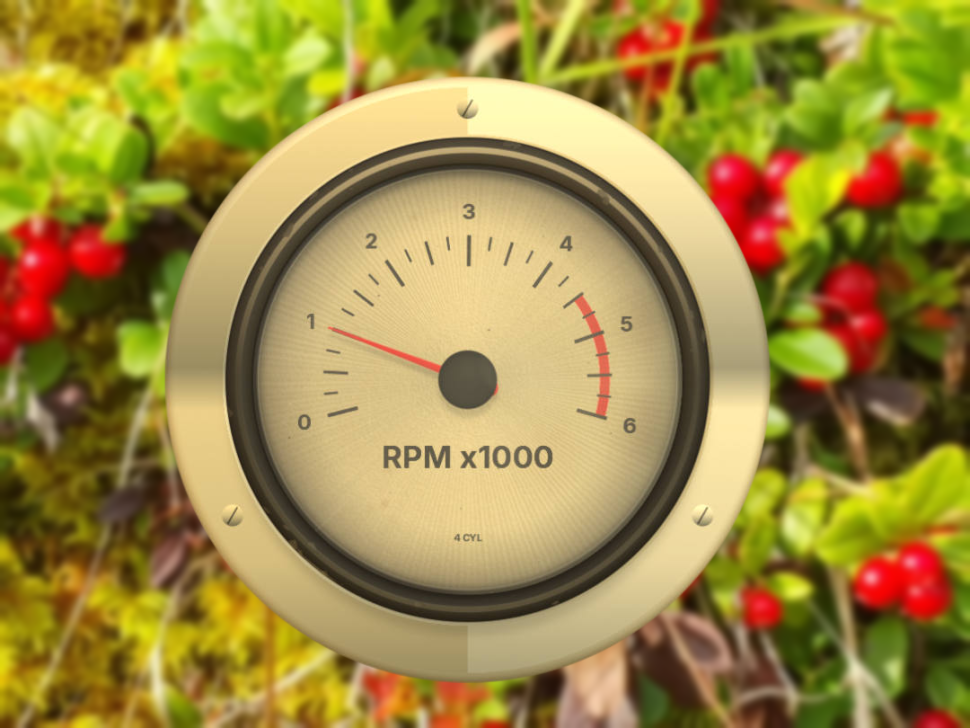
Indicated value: 1000rpm
